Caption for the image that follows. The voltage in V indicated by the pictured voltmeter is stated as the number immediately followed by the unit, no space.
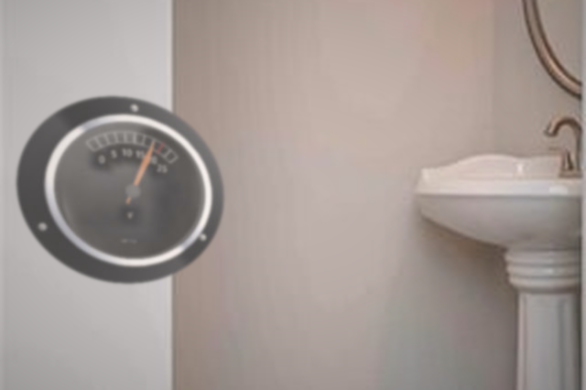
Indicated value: 17.5V
